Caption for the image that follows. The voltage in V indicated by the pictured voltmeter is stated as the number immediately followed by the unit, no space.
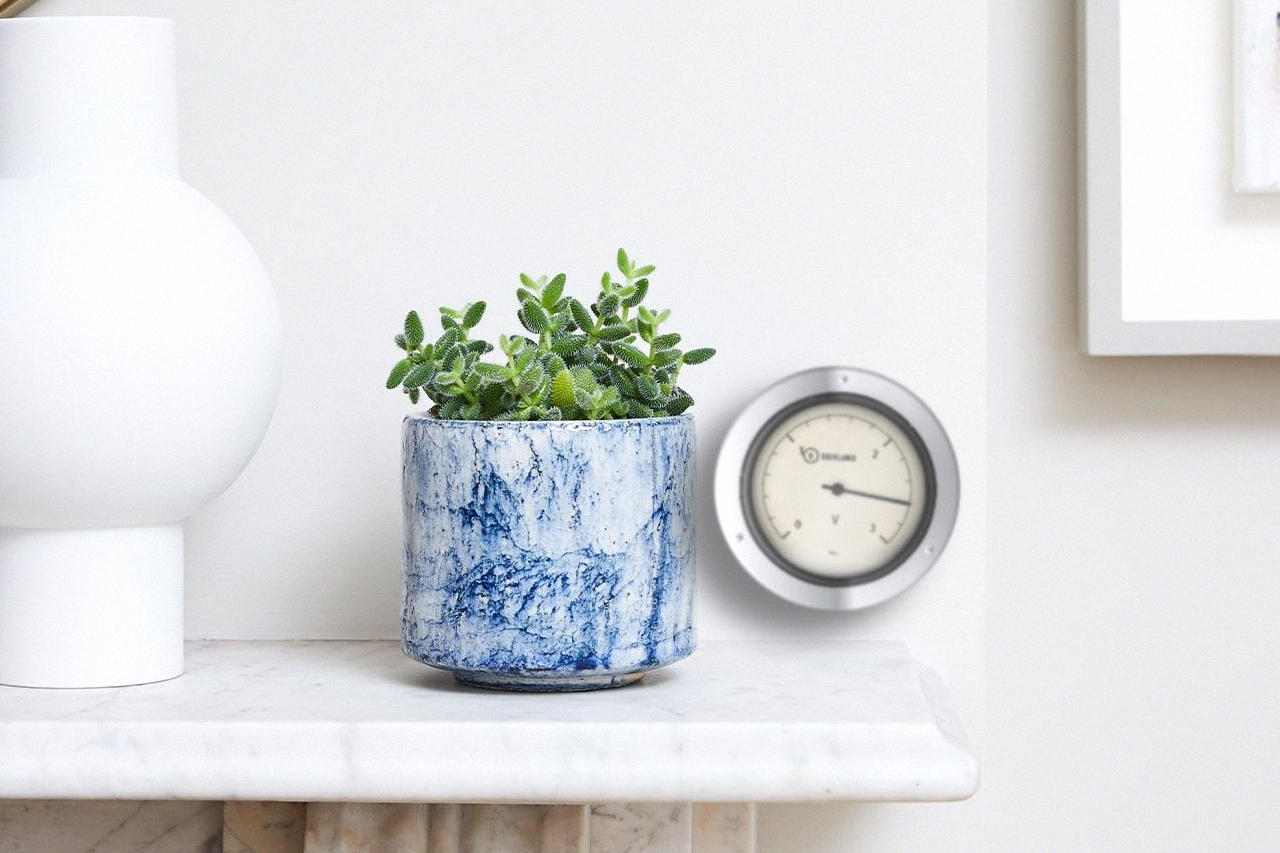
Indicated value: 2.6V
